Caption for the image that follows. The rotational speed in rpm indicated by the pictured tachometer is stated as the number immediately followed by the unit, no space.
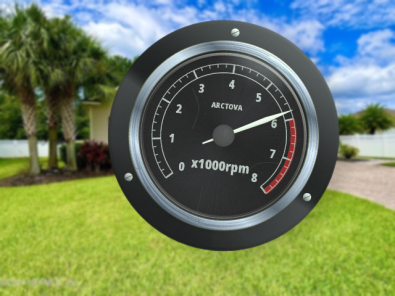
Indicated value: 5800rpm
